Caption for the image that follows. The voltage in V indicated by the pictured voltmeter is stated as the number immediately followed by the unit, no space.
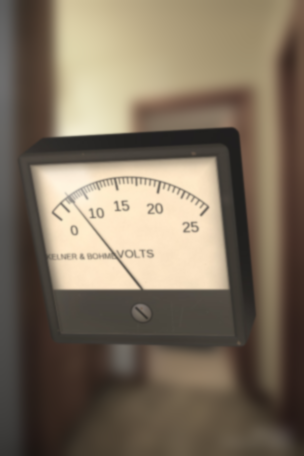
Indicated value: 7.5V
